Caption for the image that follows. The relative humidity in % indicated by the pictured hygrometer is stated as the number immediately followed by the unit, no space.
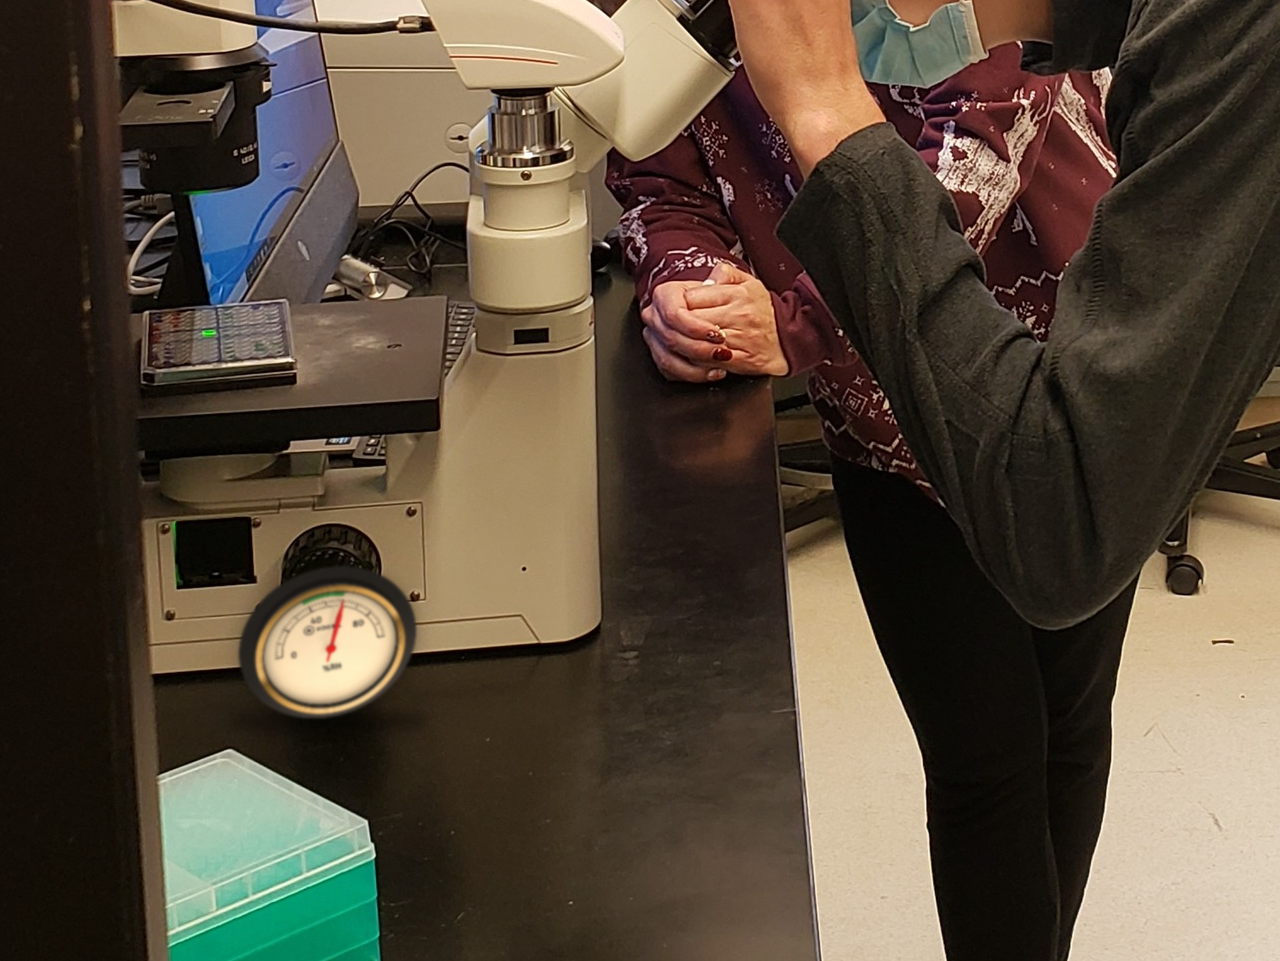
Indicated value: 60%
